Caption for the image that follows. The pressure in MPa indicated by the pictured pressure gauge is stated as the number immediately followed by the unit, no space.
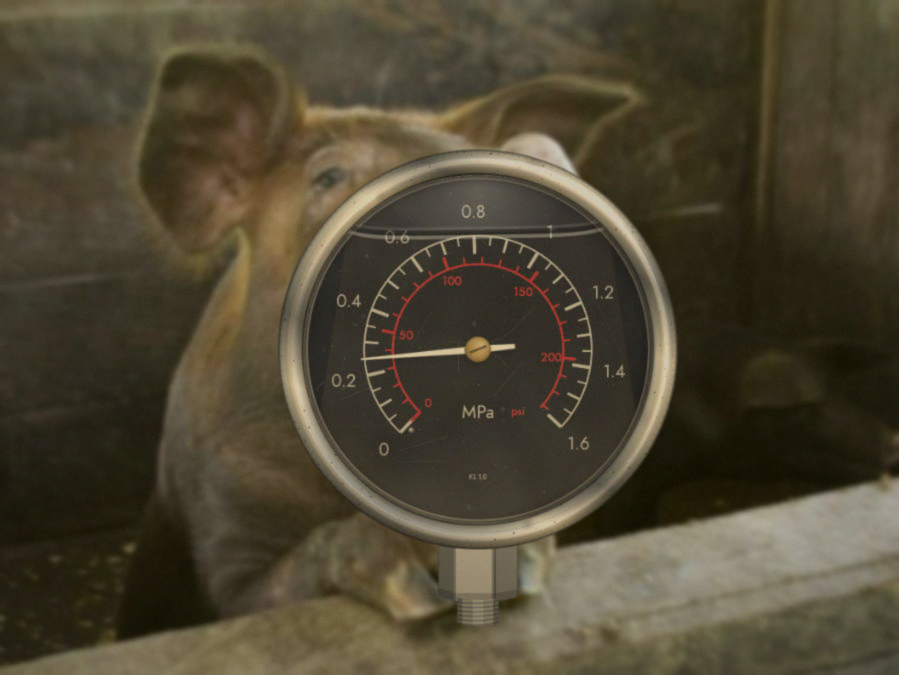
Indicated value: 0.25MPa
